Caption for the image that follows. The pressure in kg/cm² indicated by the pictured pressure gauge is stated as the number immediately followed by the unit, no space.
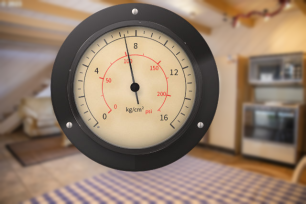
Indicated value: 7.25kg/cm²
